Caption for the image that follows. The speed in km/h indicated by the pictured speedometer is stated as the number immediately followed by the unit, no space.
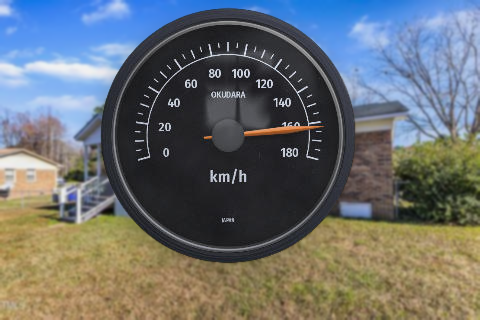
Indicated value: 162.5km/h
